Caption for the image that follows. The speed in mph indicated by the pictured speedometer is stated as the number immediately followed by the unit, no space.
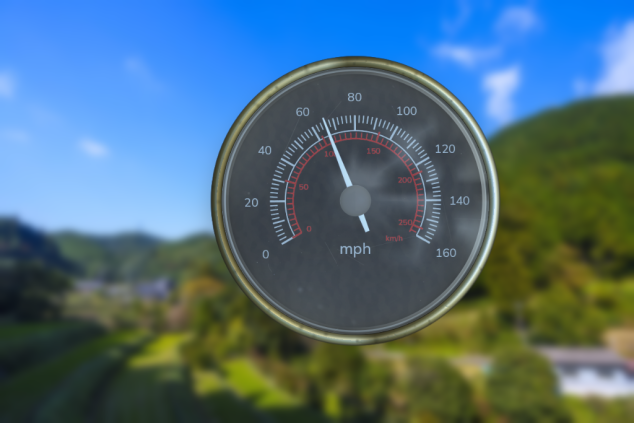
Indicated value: 66mph
